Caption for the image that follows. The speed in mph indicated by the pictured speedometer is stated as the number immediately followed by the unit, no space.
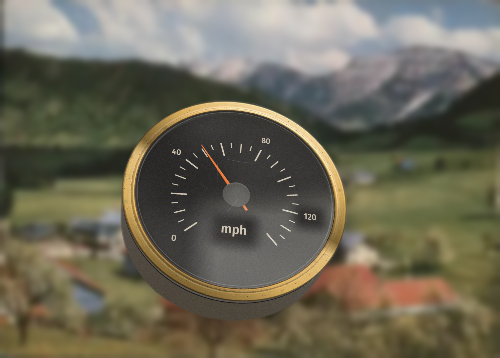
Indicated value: 50mph
